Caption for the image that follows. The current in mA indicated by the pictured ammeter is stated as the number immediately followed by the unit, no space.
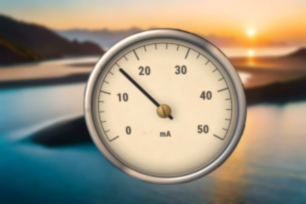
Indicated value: 16mA
